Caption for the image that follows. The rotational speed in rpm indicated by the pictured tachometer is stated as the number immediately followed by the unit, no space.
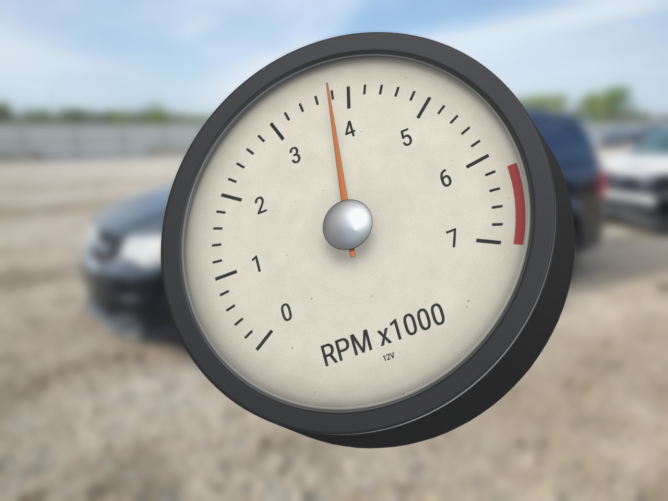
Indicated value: 3800rpm
